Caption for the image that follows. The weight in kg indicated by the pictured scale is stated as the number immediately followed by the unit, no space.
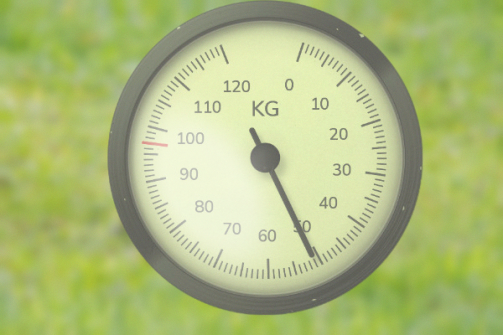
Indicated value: 51kg
